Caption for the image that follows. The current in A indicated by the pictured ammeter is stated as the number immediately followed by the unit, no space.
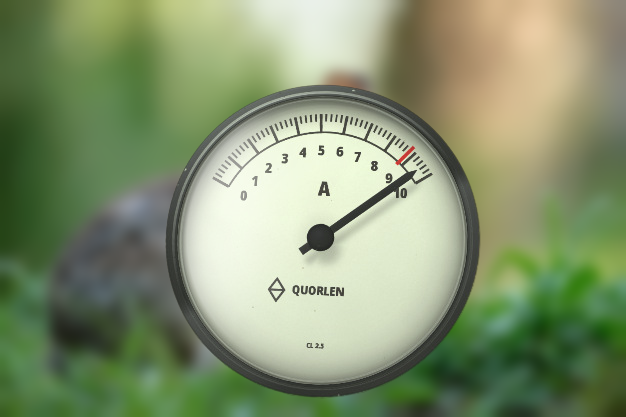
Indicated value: 9.6A
